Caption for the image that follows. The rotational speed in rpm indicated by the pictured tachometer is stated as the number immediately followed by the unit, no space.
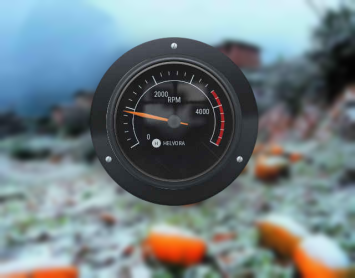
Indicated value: 900rpm
